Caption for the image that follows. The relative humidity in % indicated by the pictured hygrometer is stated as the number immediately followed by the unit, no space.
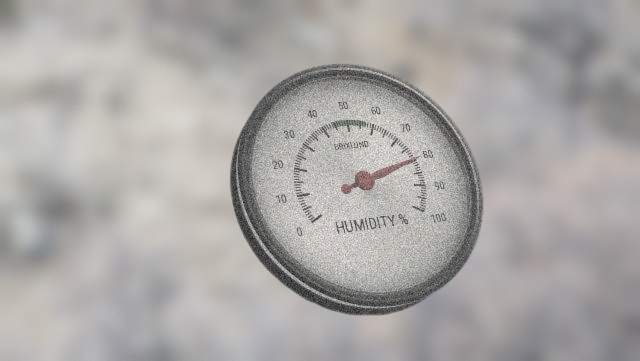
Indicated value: 80%
